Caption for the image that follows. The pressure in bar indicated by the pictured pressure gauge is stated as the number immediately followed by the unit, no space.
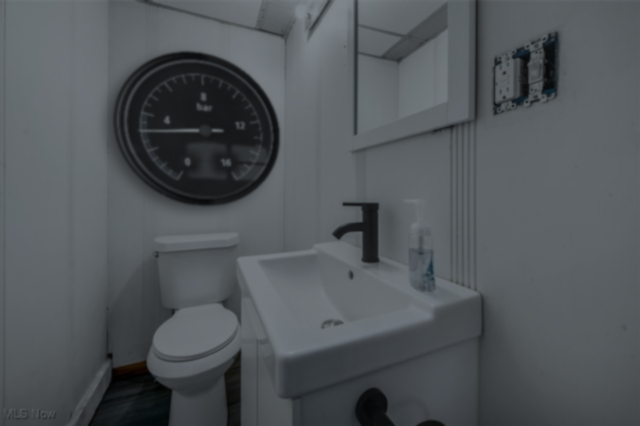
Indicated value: 3bar
